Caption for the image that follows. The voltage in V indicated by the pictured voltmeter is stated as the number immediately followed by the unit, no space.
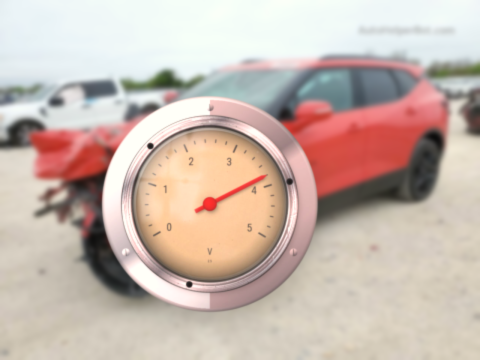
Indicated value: 3.8V
